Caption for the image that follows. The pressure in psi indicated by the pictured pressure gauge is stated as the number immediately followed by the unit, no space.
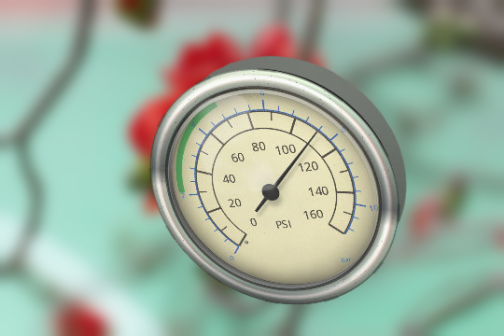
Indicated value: 110psi
